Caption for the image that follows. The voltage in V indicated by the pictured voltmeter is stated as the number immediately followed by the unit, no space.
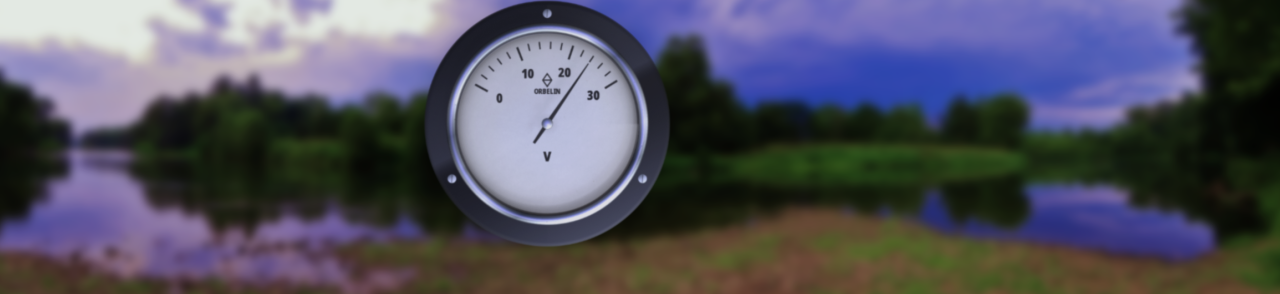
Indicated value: 24V
